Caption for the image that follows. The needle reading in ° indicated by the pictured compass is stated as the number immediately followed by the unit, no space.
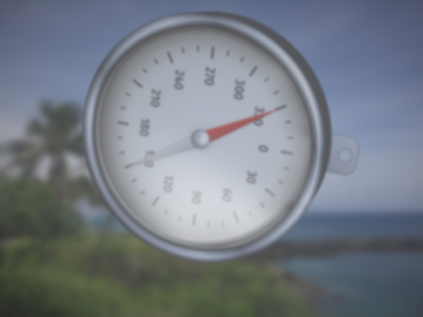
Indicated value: 330°
